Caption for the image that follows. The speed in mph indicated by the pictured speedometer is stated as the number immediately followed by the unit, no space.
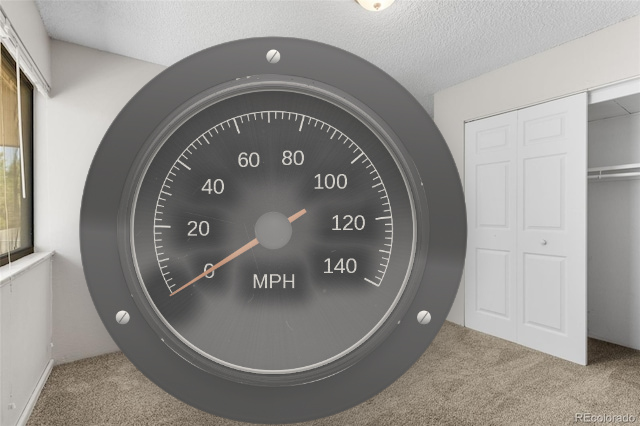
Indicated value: 0mph
